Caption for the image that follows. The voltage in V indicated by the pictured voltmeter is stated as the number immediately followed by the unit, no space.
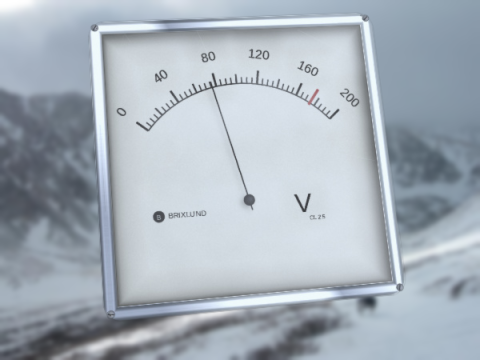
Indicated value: 75V
